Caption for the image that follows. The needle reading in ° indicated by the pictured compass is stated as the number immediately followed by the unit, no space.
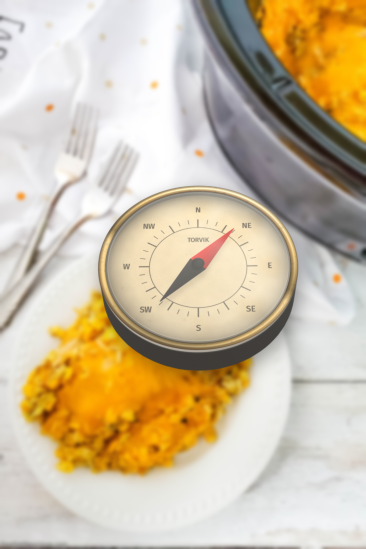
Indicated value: 40°
